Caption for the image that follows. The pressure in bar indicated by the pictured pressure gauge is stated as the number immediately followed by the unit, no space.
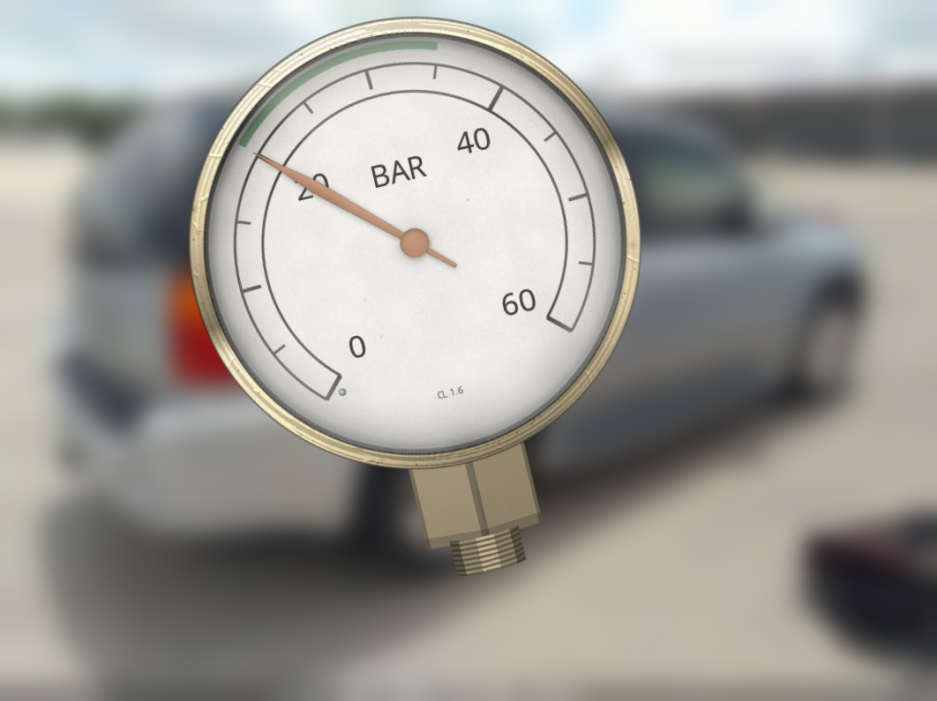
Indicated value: 20bar
